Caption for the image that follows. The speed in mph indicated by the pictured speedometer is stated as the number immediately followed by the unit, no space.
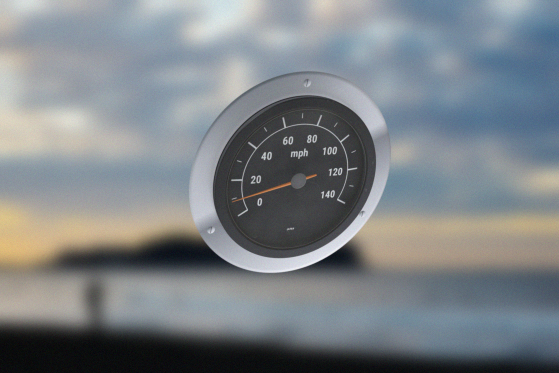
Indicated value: 10mph
